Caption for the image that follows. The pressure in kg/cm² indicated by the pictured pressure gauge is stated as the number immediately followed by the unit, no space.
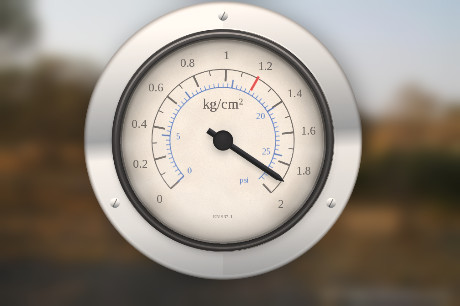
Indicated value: 1.9kg/cm²
